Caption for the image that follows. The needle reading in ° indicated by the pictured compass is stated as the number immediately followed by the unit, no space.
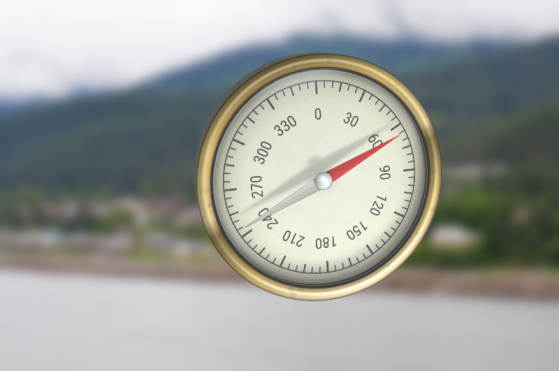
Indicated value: 65°
